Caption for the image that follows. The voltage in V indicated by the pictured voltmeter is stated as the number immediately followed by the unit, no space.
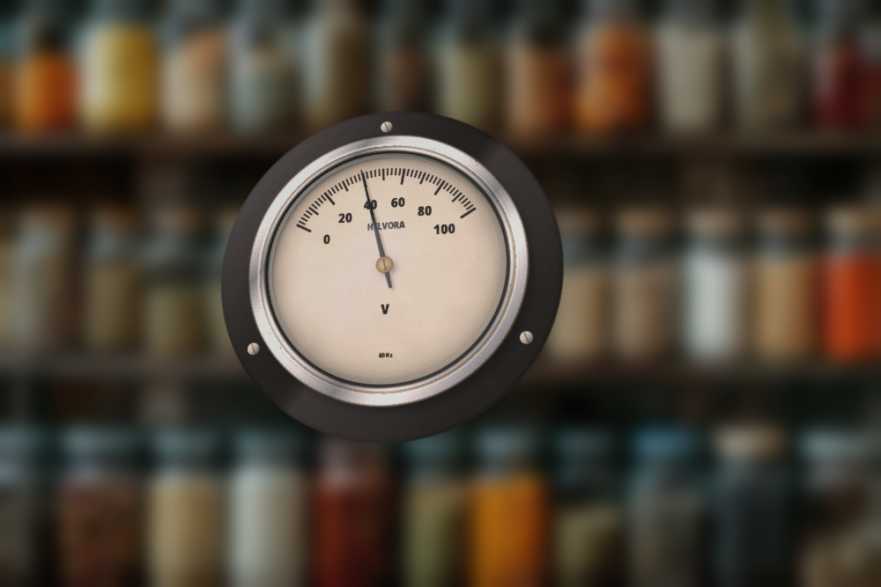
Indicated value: 40V
